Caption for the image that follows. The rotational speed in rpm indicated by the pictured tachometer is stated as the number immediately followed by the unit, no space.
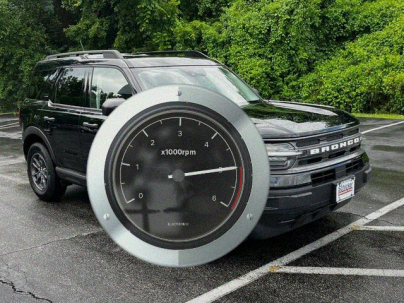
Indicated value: 5000rpm
